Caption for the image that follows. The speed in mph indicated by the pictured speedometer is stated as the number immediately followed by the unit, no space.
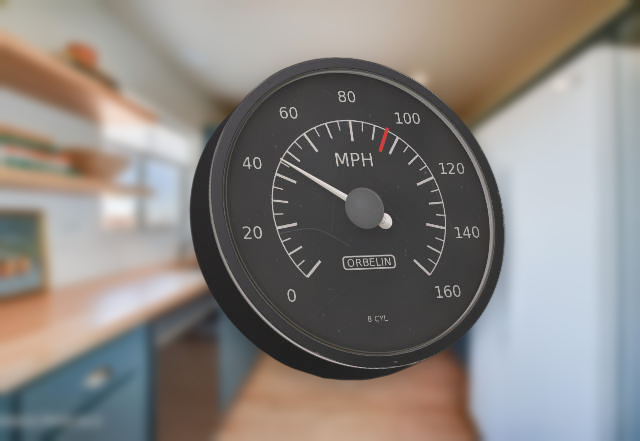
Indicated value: 45mph
